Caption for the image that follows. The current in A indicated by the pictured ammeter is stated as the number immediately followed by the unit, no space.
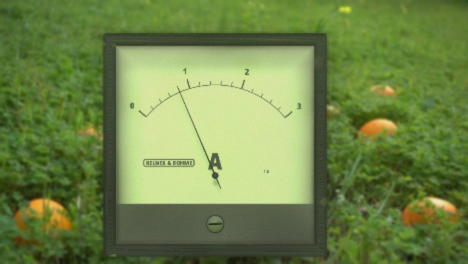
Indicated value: 0.8A
